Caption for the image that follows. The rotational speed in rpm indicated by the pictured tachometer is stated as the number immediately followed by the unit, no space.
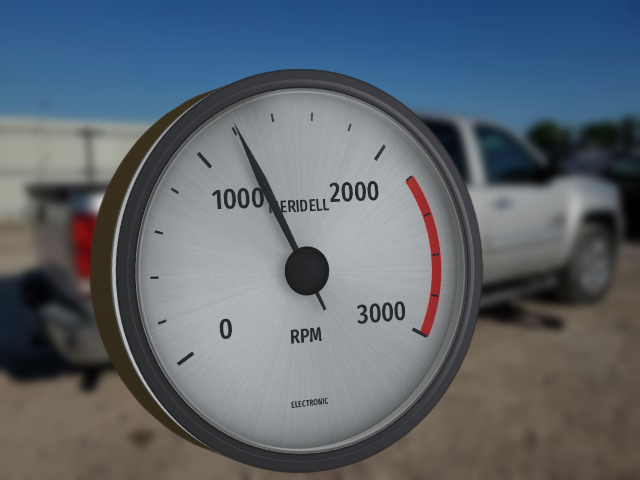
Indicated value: 1200rpm
